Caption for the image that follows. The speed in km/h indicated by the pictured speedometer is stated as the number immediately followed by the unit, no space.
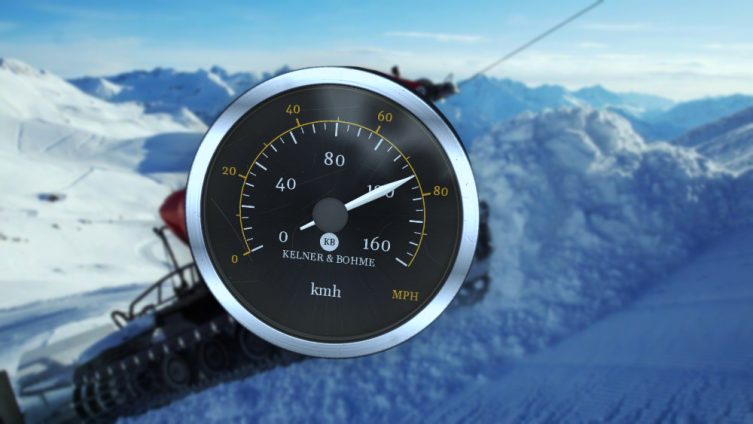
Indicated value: 120km/h
